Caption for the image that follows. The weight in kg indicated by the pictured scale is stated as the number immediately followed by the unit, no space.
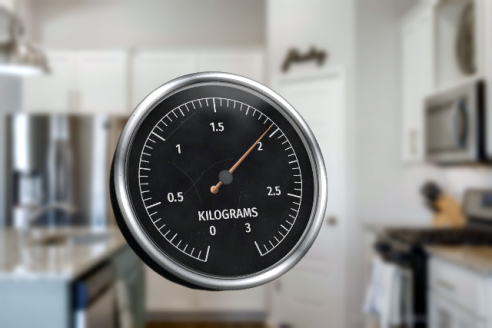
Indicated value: 1.95kg
